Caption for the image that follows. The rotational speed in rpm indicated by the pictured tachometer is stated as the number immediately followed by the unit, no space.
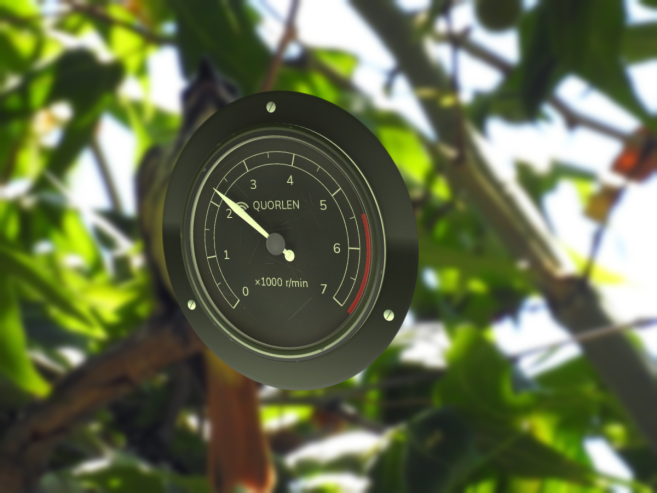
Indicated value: 2250rpm
